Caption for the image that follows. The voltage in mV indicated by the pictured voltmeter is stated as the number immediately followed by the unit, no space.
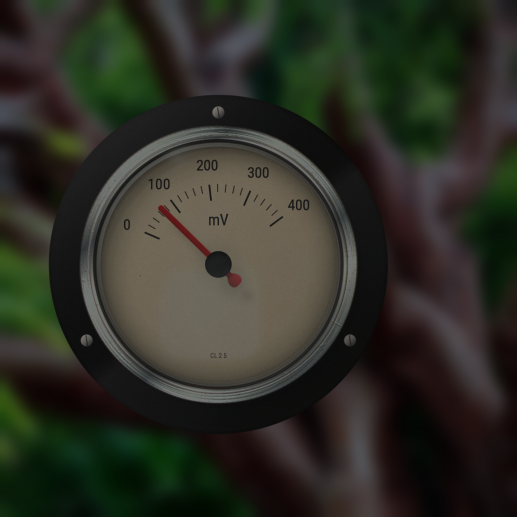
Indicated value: 70mV
